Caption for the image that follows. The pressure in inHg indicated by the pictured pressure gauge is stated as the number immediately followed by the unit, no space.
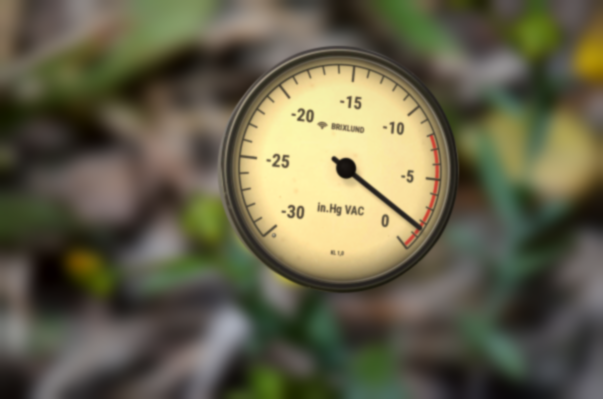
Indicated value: -1.5inHg
